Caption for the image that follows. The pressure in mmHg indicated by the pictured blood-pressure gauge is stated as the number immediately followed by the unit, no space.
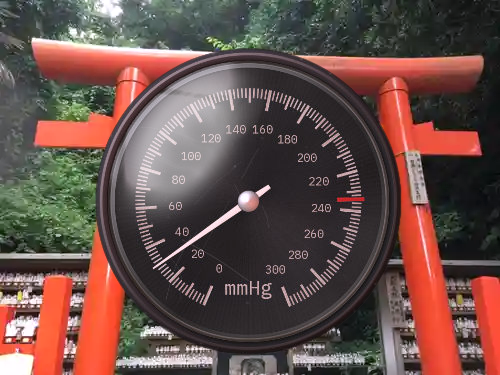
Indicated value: 30mmHg
